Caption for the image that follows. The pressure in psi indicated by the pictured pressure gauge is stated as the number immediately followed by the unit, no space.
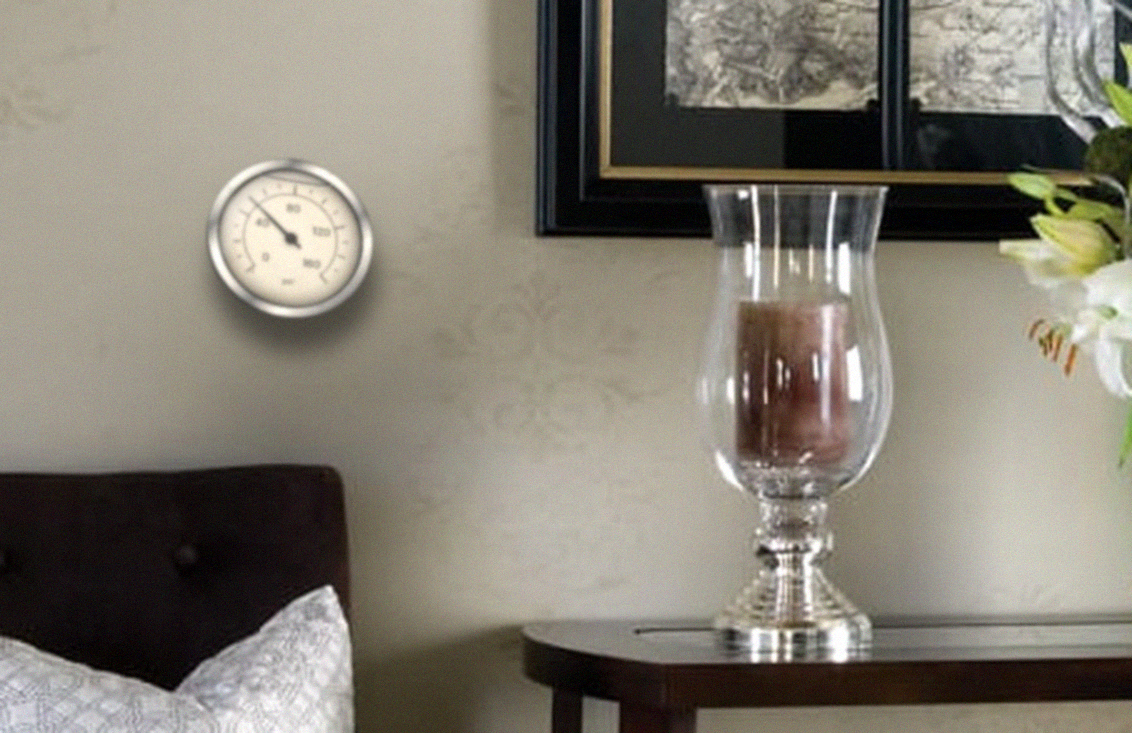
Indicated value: 50psi
